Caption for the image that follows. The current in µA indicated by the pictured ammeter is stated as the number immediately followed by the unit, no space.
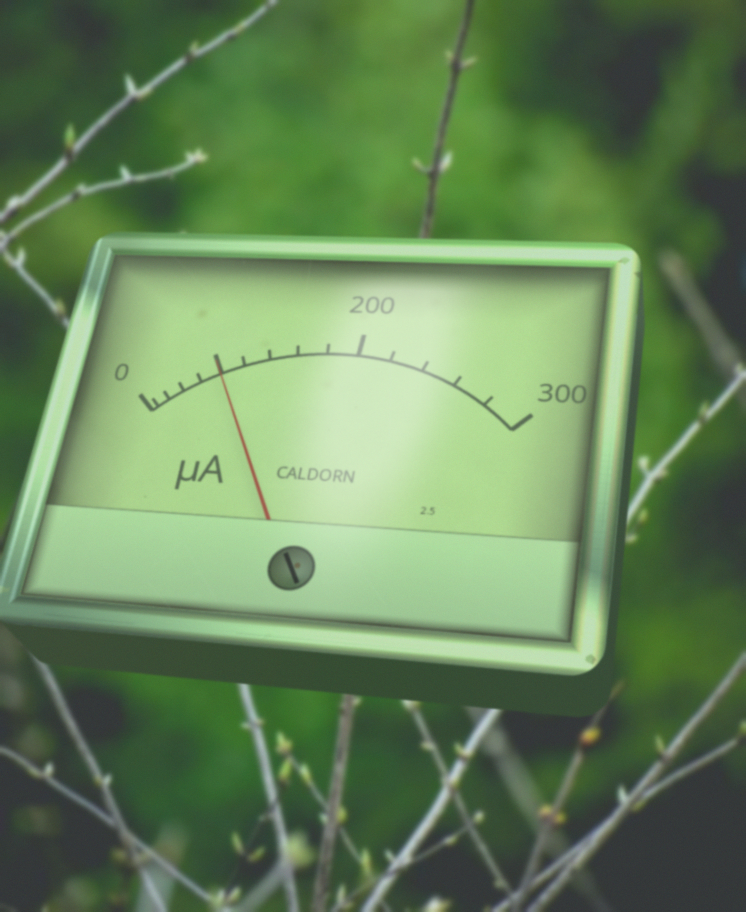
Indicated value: 100µA
